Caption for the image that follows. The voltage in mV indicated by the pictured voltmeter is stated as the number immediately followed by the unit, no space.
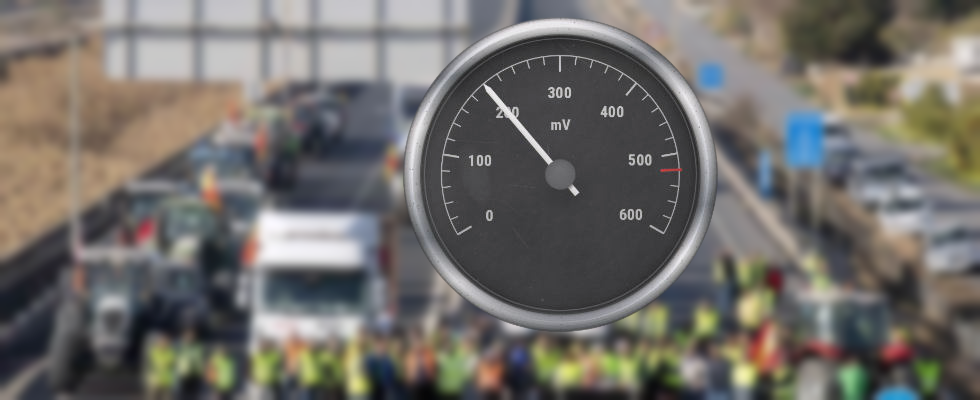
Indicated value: 200mV
